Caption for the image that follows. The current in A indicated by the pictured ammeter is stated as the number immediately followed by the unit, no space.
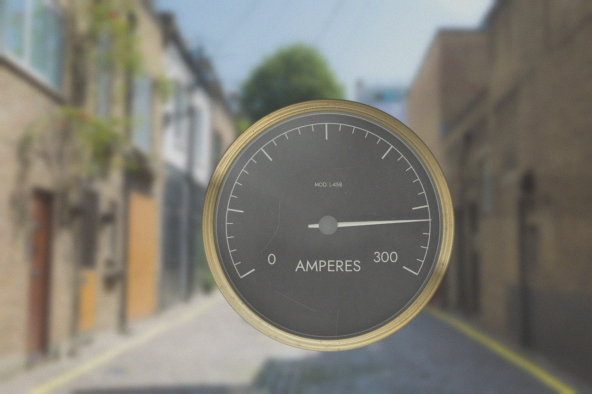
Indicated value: 260A
